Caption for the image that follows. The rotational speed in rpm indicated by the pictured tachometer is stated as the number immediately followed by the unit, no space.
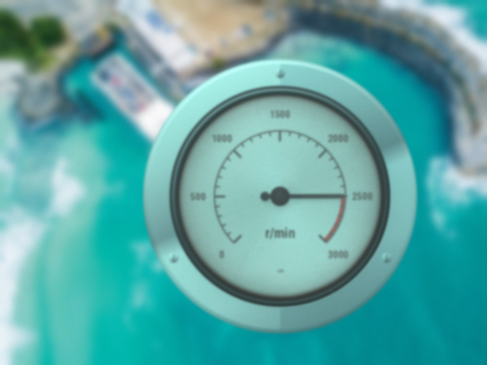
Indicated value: 2500rpm
